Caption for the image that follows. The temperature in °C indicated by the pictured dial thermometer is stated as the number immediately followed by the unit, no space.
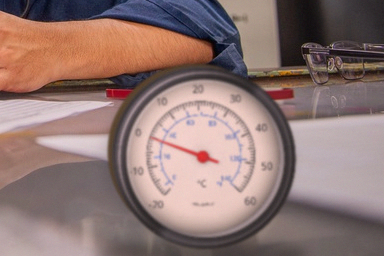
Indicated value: 0°C
